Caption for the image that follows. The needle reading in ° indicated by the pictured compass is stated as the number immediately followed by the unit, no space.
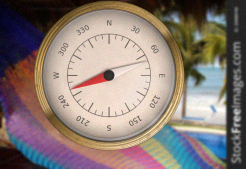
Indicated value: 250°
